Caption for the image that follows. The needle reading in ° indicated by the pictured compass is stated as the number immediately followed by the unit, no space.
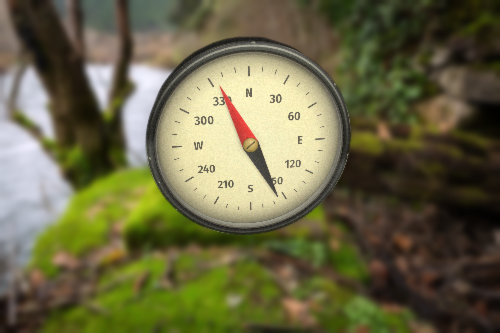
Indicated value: 335°
